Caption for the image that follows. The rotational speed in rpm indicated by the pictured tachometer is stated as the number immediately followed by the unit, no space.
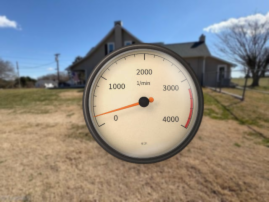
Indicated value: 200rpm
